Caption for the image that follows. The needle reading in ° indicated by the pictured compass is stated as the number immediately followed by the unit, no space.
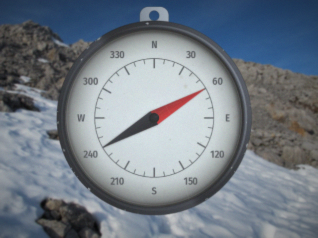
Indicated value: 60°
